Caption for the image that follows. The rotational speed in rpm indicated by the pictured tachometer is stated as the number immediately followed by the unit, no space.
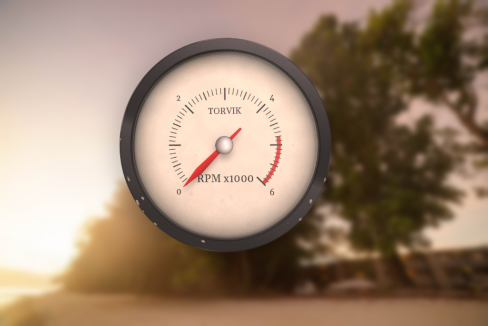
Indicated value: 0rpm
